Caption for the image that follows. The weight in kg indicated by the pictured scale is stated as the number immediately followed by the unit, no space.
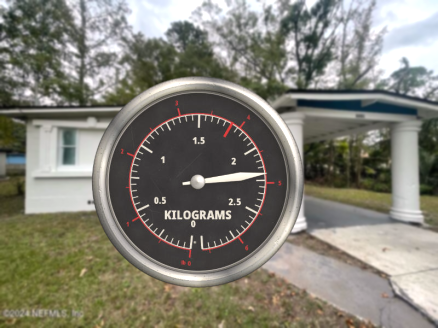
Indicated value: 2.2kg
